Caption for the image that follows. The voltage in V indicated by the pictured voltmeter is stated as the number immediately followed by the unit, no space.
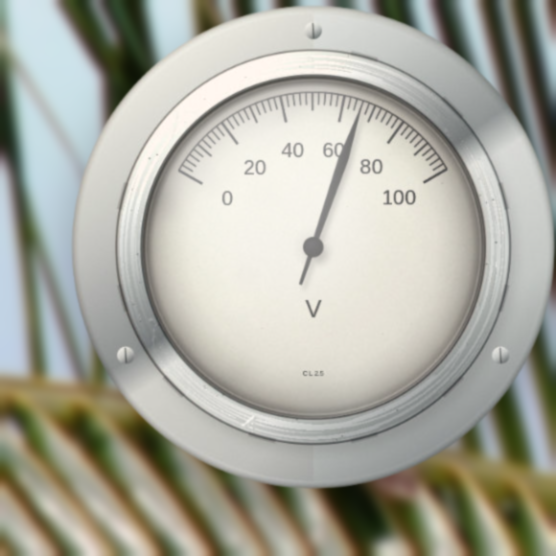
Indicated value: 66V
